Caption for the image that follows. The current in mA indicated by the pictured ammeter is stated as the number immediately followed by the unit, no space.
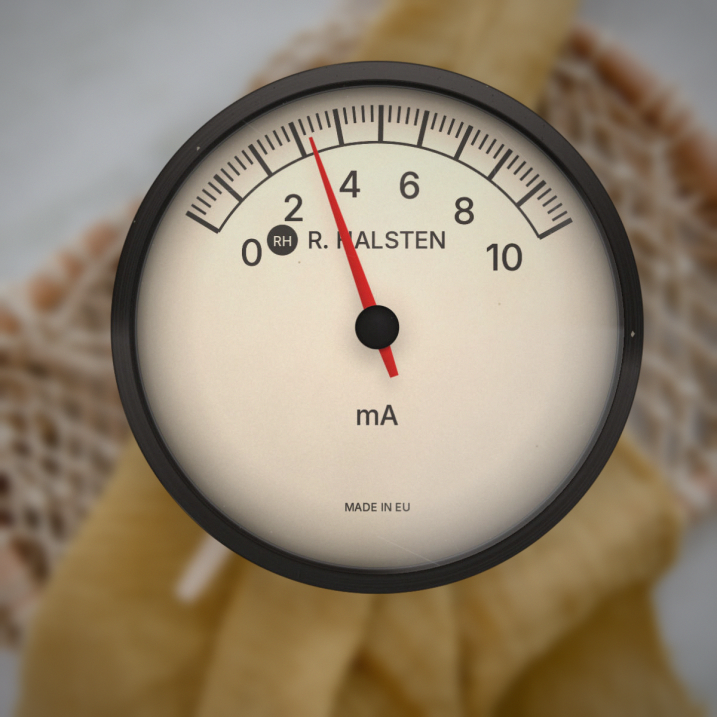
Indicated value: 3.3mA
